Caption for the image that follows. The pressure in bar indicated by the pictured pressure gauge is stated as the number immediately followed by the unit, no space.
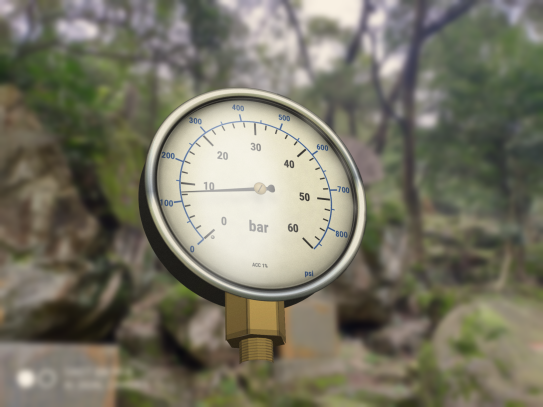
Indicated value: 8bar
